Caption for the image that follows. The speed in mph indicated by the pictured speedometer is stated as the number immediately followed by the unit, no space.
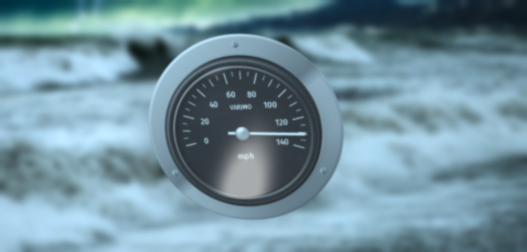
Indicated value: 130mph
